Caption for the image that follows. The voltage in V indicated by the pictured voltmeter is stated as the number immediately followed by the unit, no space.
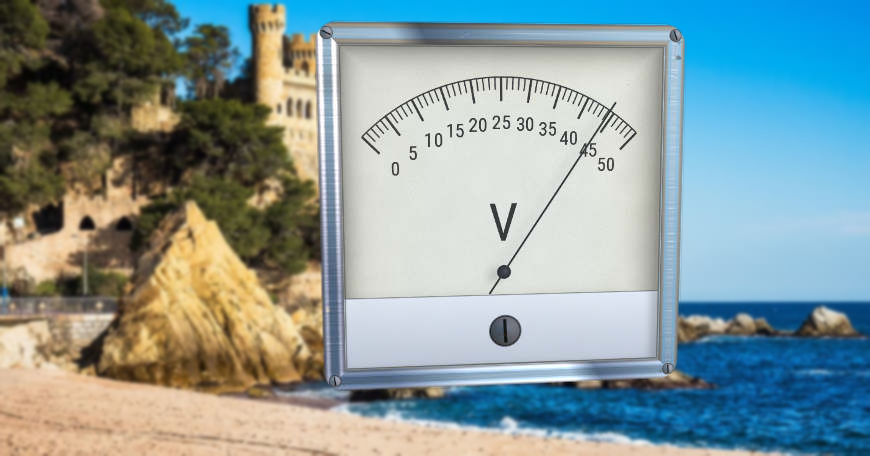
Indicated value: 44V
